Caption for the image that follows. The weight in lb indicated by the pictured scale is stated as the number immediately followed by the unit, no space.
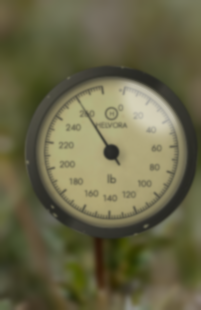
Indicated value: 260lb
